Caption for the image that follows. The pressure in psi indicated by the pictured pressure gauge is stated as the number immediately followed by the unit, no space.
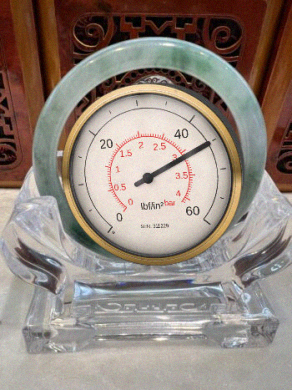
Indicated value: 45psi
